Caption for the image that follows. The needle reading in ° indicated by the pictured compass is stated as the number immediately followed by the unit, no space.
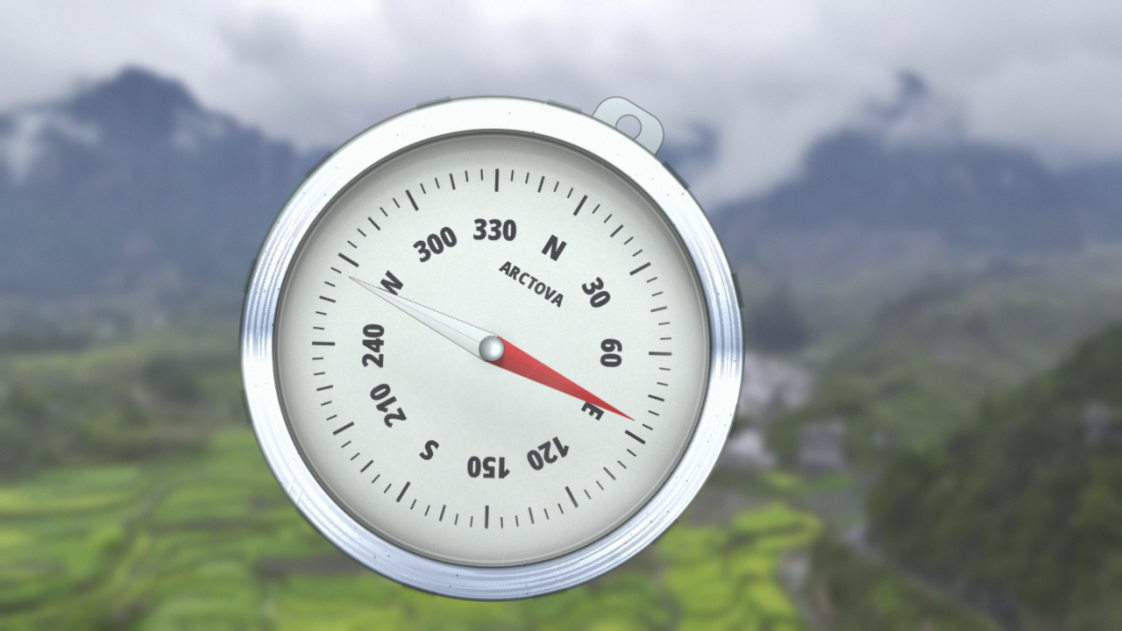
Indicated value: 85°
